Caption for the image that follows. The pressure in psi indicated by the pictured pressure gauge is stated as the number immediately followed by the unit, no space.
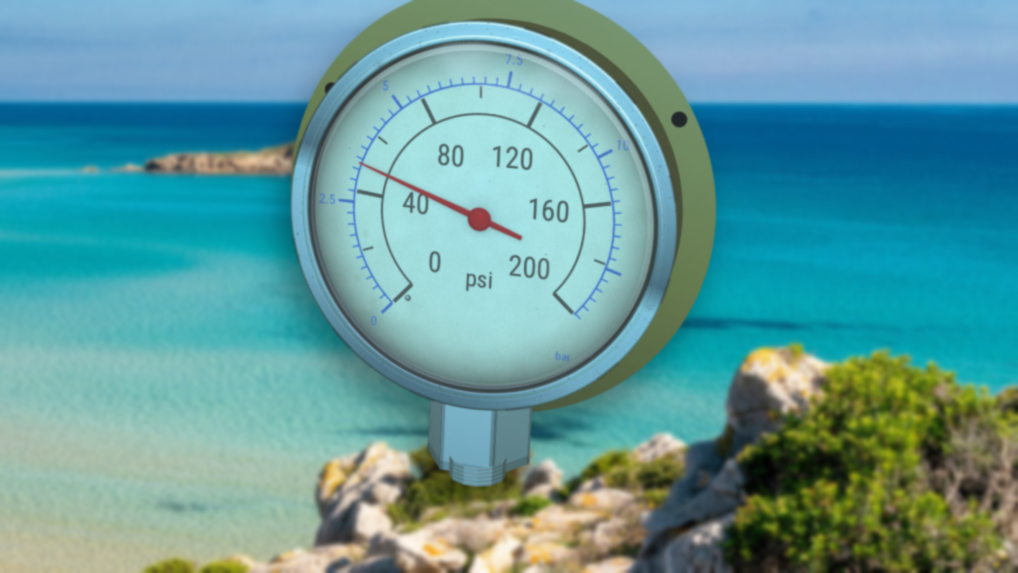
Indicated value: 50psi
